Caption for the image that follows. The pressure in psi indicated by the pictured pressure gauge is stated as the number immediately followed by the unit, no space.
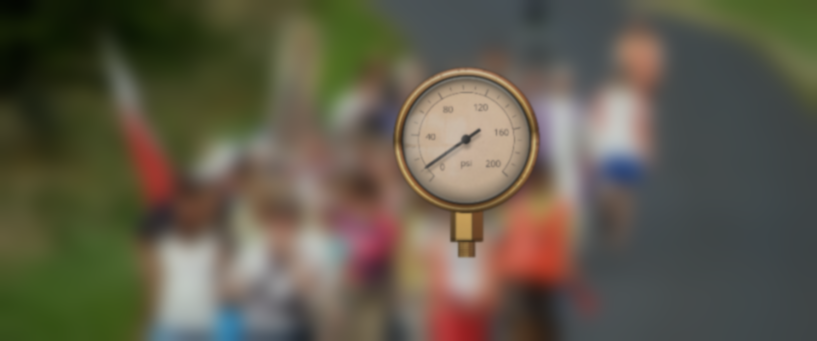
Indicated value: 10psi
